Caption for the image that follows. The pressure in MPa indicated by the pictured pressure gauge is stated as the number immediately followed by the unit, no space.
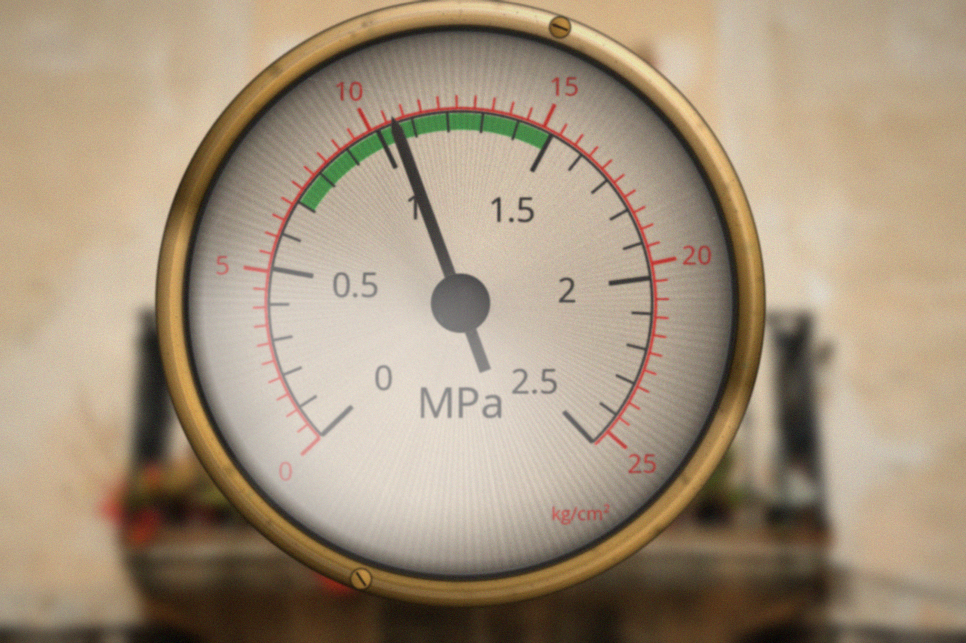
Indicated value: 1.05MPa
